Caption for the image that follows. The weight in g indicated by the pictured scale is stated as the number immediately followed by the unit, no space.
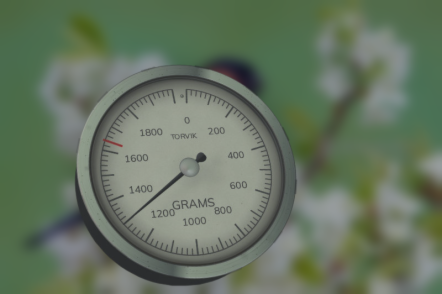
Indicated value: 1300g
